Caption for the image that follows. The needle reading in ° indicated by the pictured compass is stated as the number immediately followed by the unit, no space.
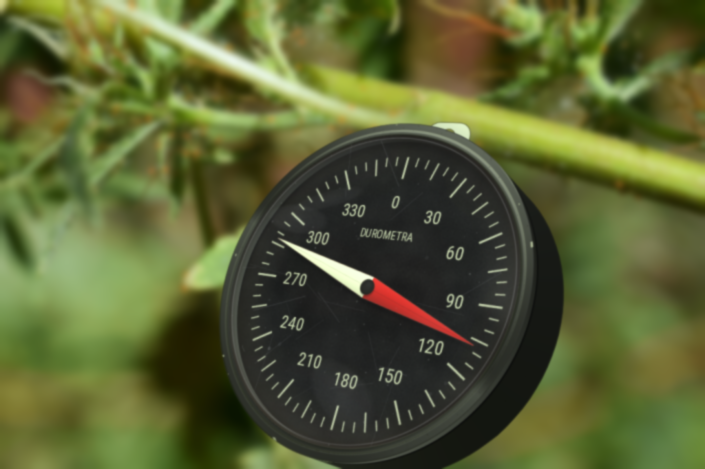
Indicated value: 107.5°
